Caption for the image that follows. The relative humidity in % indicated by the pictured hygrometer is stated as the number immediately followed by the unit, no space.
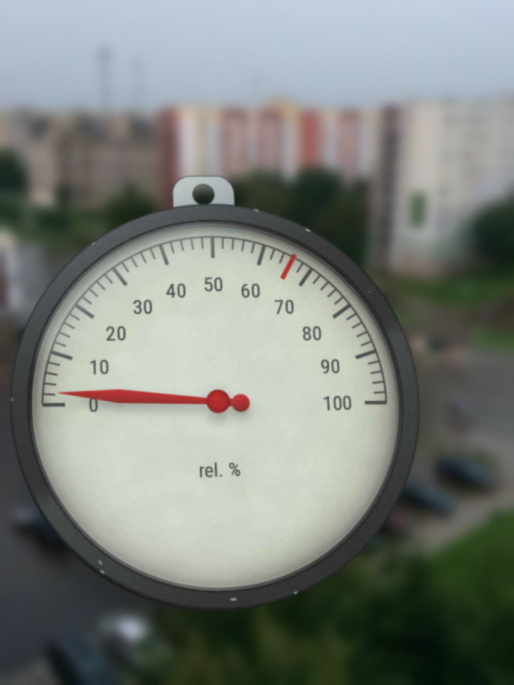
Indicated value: 2%
